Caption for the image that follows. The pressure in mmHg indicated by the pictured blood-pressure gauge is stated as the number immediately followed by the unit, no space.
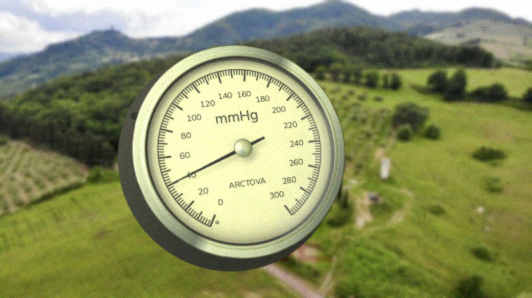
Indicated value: 40mmHg
